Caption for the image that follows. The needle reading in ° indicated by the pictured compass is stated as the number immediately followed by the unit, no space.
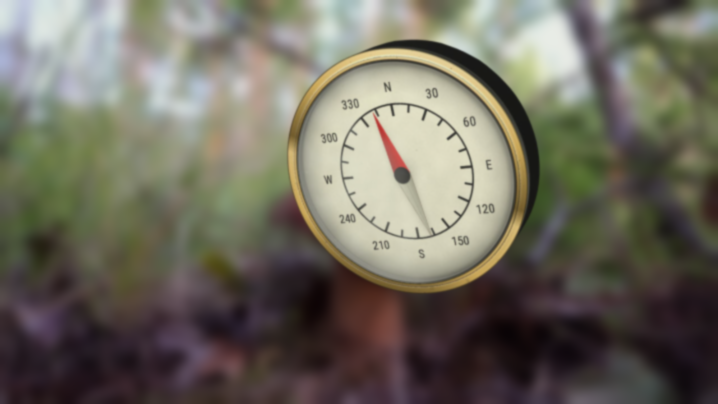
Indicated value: 345°
